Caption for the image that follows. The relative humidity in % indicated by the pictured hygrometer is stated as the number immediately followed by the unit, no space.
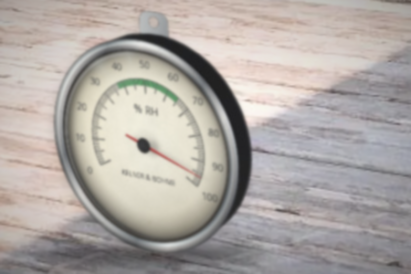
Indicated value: 95%
